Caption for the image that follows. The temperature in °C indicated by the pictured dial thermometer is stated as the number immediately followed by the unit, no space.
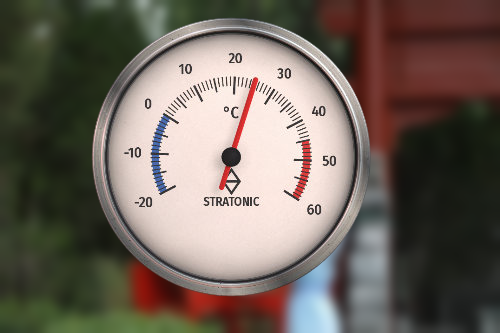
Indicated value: 25°C
